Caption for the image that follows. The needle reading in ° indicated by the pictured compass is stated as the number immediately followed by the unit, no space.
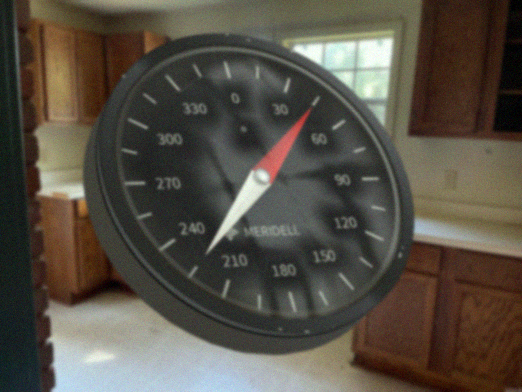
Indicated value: 45°
